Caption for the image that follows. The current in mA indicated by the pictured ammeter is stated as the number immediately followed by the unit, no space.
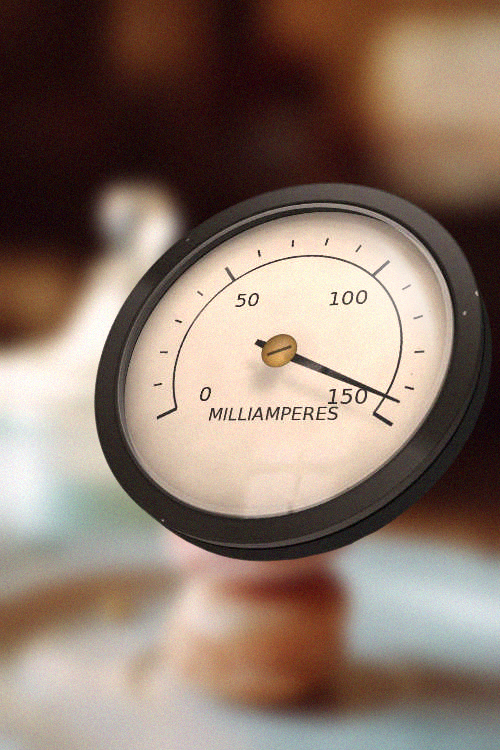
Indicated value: 145mA
